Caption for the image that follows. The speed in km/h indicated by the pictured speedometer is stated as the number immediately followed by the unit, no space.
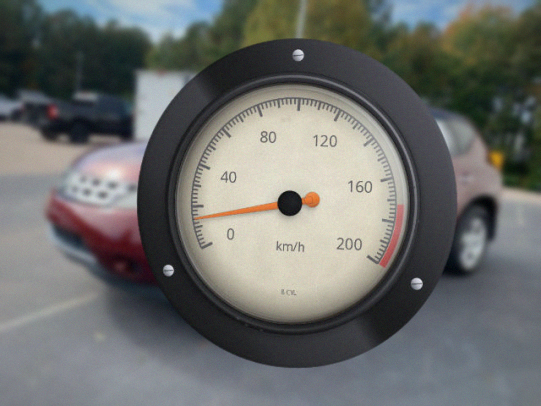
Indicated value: 14km/h
